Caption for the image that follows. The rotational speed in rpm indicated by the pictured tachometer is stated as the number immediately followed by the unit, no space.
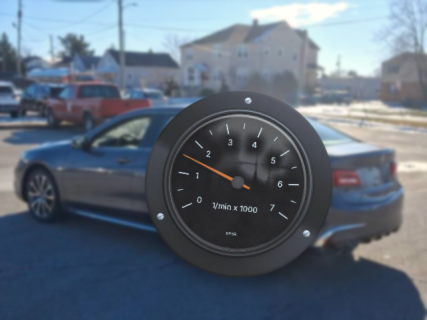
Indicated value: 1500rpm
